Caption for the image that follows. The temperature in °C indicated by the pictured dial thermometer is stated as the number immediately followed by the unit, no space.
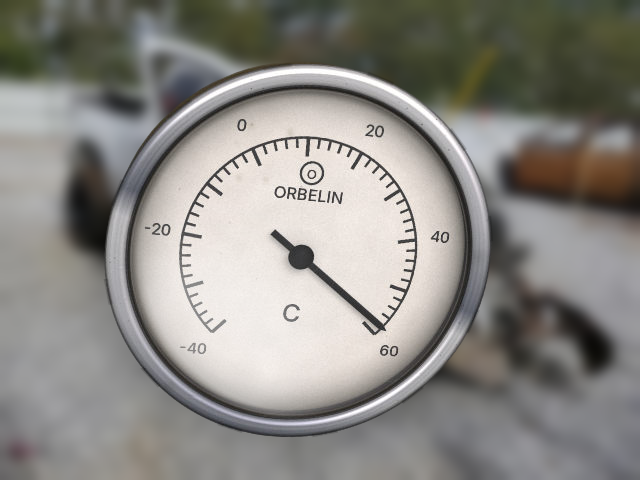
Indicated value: 58°C
